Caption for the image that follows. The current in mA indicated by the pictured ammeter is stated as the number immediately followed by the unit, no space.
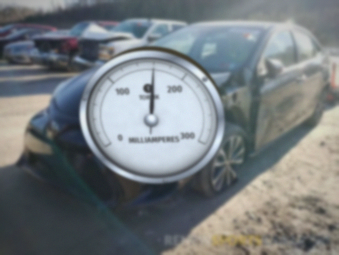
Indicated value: 160mA
